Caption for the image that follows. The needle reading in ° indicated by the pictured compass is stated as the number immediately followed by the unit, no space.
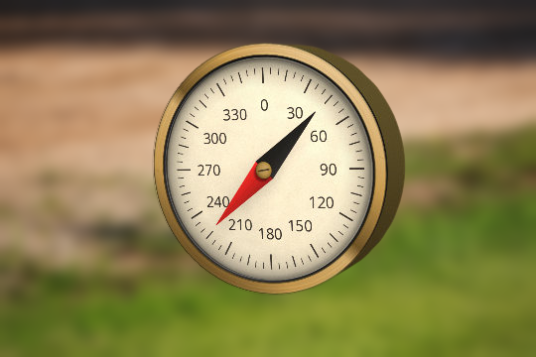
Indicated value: 225°
